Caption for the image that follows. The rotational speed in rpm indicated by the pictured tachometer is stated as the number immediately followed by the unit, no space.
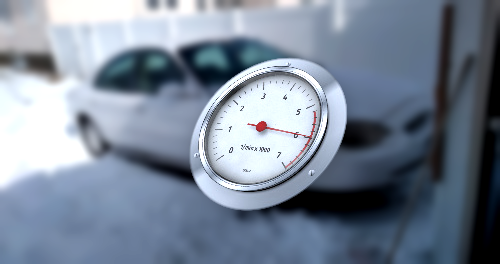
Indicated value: 6000rpm
